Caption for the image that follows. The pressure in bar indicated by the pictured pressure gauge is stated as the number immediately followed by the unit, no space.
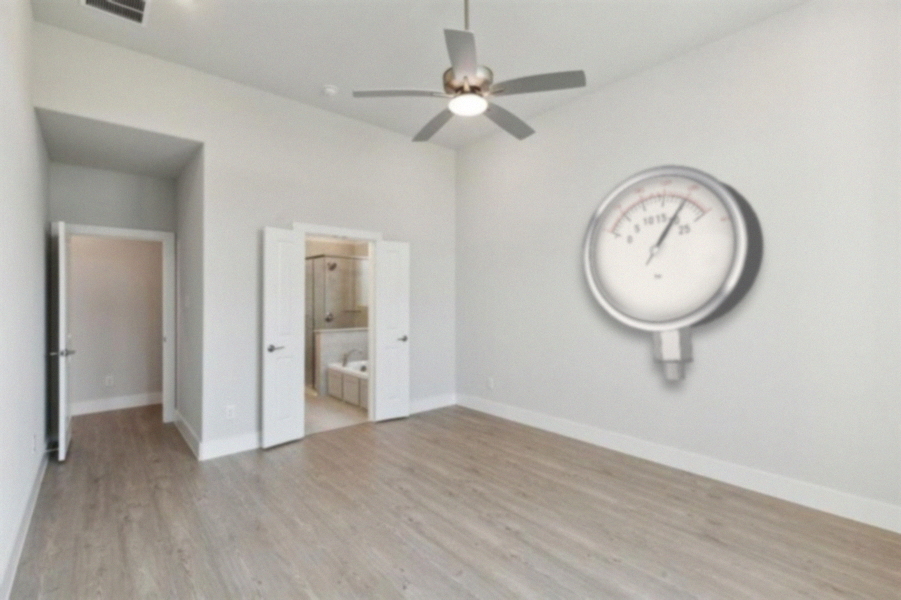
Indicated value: 20bar
